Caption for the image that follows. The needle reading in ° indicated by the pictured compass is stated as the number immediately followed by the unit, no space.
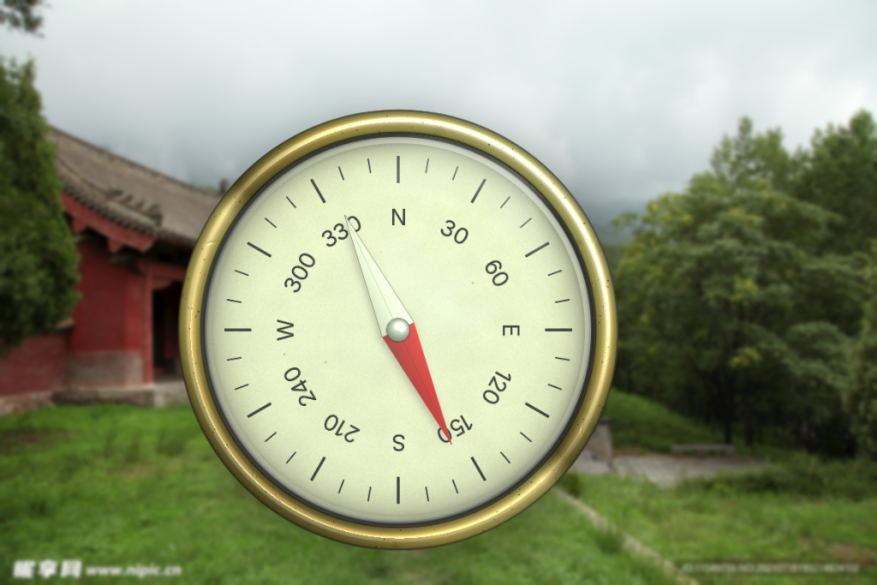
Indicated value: 155°
